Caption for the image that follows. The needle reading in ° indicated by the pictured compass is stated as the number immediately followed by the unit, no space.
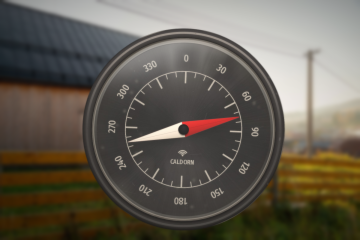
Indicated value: 75°
